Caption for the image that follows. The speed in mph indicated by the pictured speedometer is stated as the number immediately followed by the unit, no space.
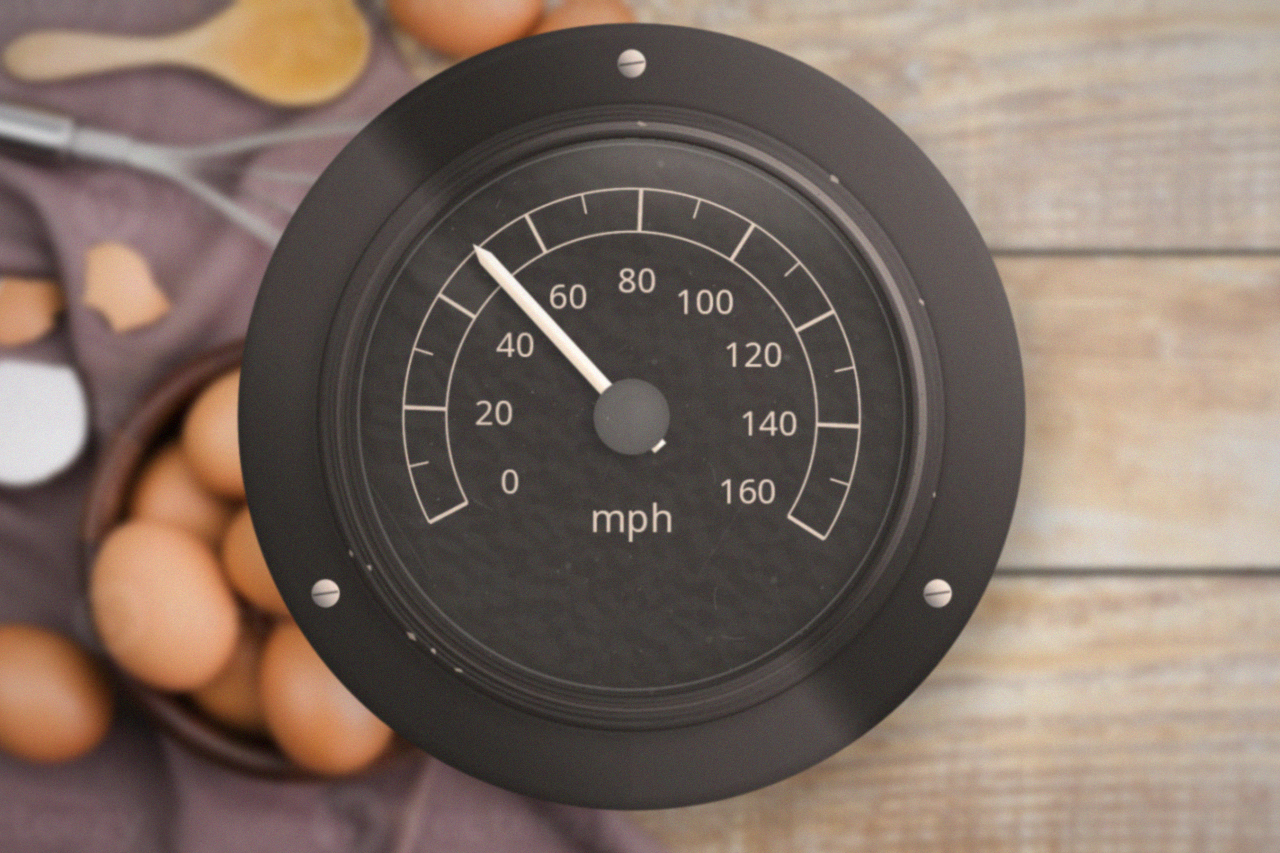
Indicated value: 50mph
